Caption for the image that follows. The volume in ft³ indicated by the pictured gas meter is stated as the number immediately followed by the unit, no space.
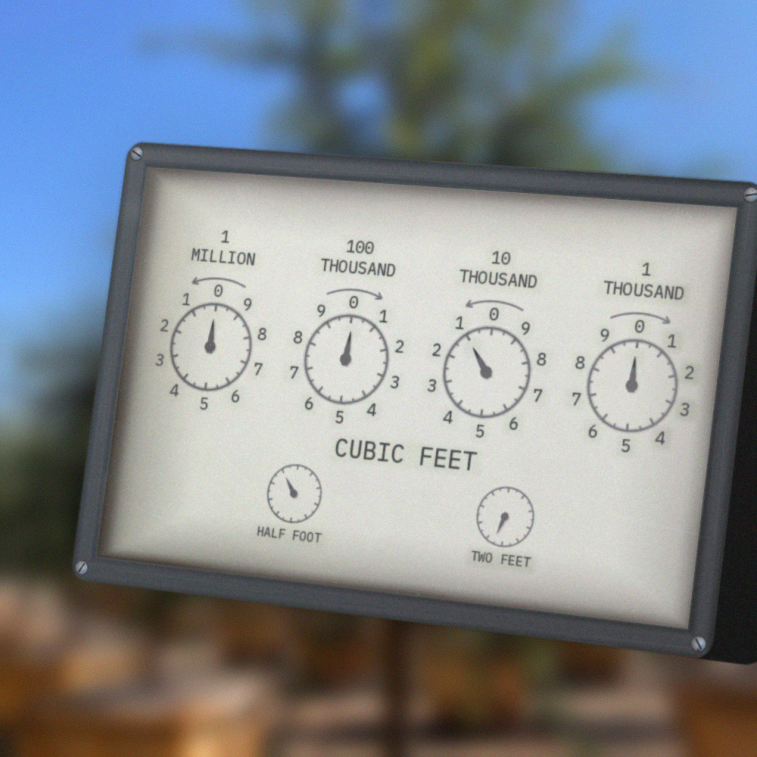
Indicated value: 1000ft³
